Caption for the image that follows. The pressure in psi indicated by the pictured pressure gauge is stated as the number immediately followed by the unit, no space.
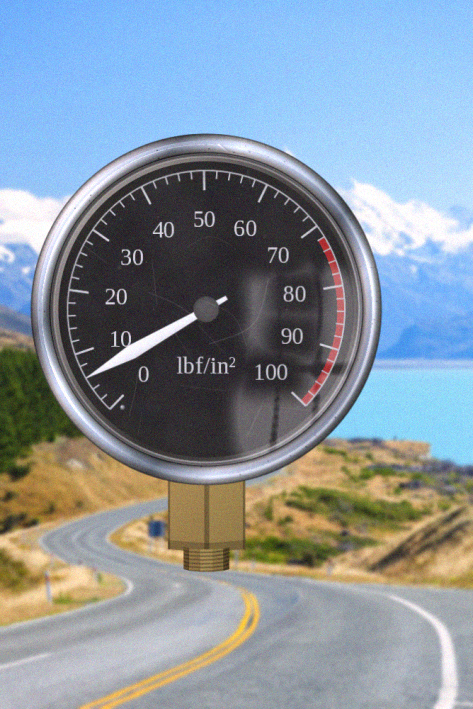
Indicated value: 6psi
